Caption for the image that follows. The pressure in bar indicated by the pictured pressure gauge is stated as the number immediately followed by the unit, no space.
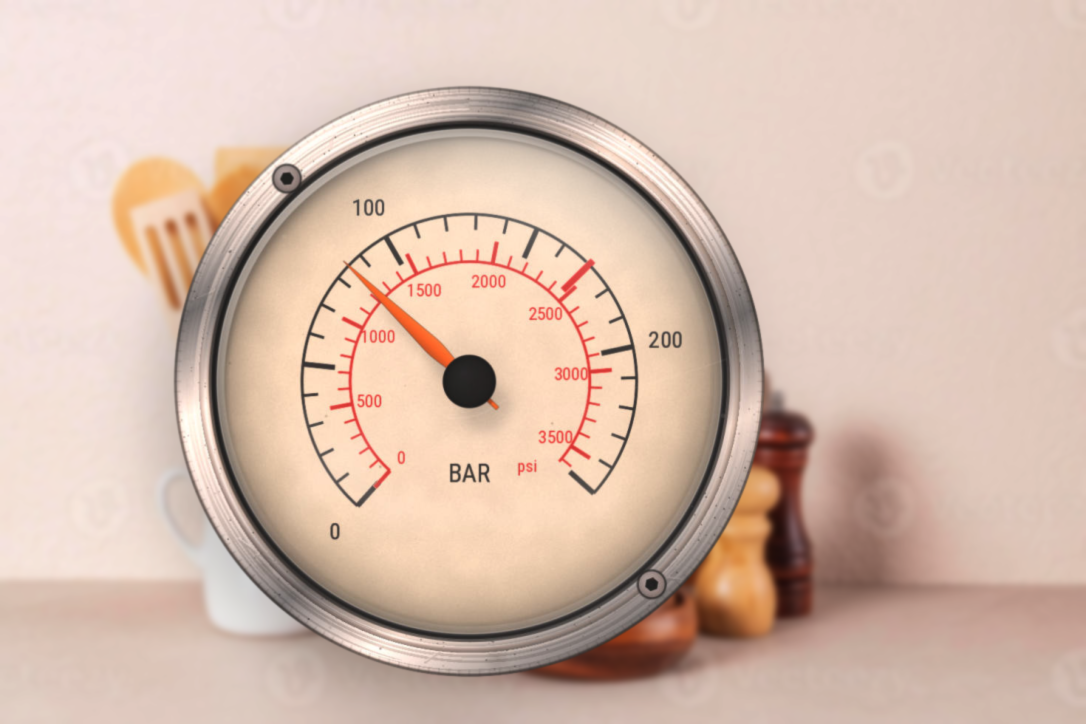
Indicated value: 85bar
